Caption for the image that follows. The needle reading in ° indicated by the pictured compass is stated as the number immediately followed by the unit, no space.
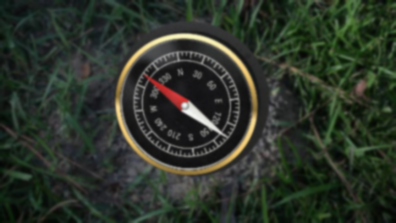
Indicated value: 315°
